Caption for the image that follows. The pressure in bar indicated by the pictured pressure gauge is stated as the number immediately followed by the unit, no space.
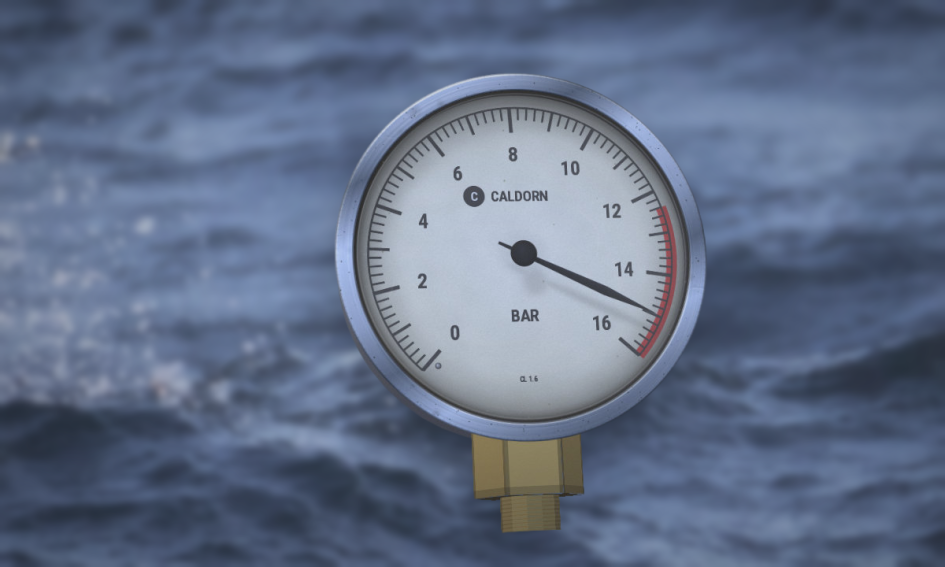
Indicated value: 15bar
